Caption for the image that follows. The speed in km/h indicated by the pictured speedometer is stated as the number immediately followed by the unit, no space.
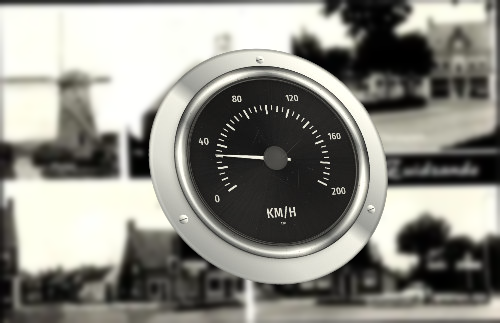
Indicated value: 30km/h
